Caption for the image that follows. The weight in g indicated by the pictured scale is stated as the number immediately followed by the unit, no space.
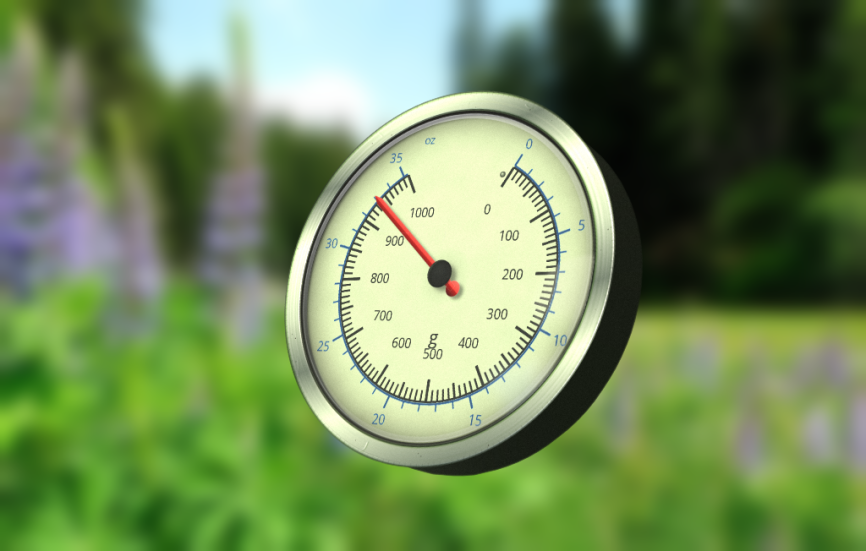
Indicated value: 940g
